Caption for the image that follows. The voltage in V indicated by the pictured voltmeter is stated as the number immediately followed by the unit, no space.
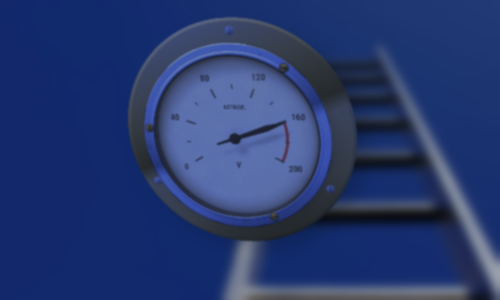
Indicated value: 160V
